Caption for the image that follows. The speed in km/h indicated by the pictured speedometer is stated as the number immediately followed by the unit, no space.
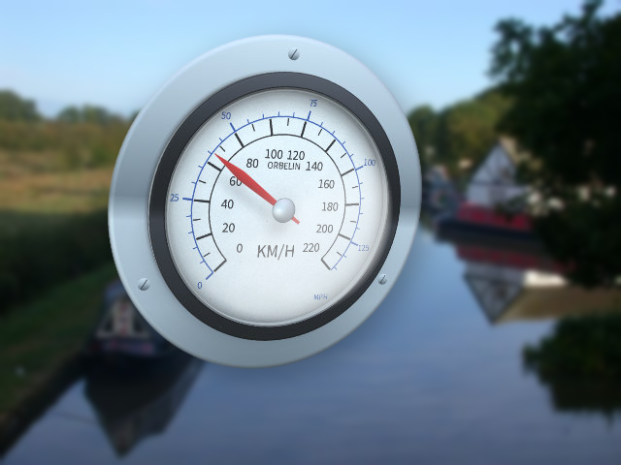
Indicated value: 65km/h
